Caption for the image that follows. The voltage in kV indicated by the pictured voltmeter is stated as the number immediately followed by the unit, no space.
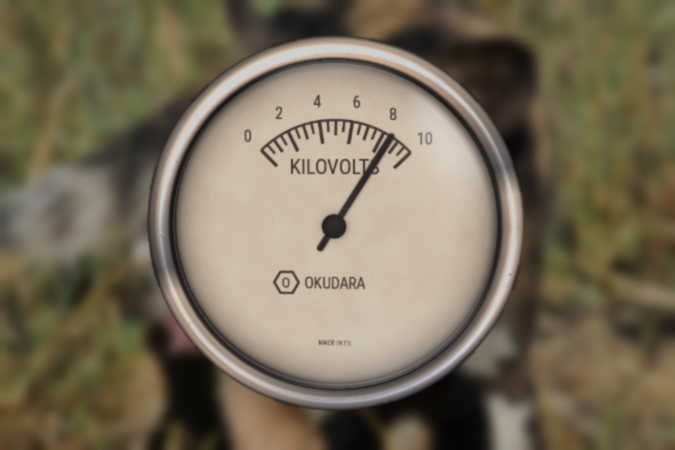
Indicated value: 8.5kV
